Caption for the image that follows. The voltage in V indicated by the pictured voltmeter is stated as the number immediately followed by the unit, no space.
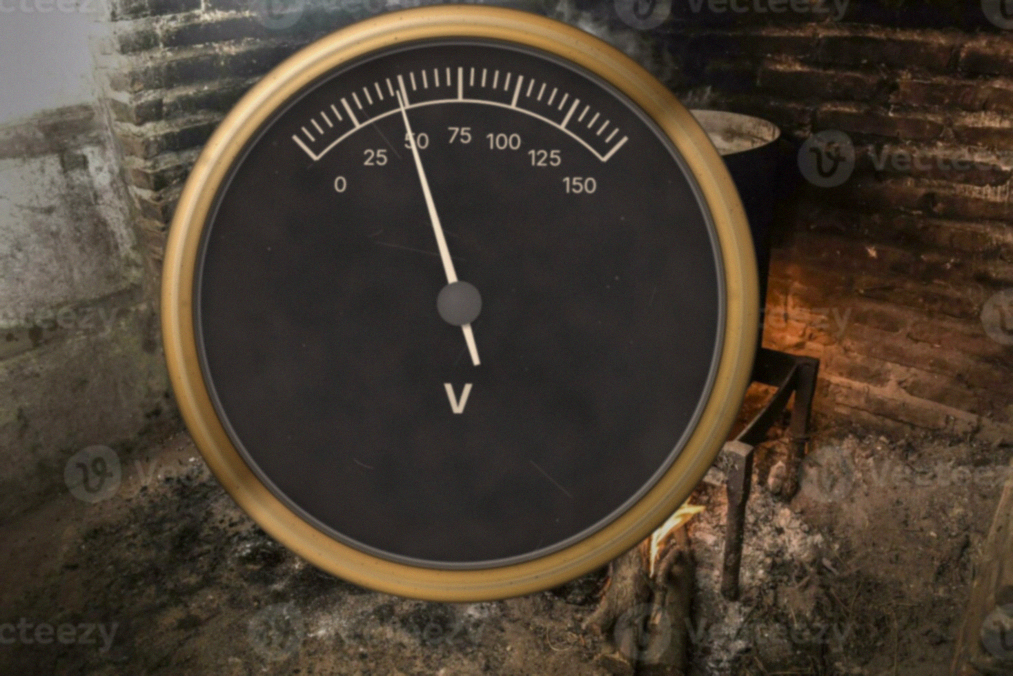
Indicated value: 47.5V
